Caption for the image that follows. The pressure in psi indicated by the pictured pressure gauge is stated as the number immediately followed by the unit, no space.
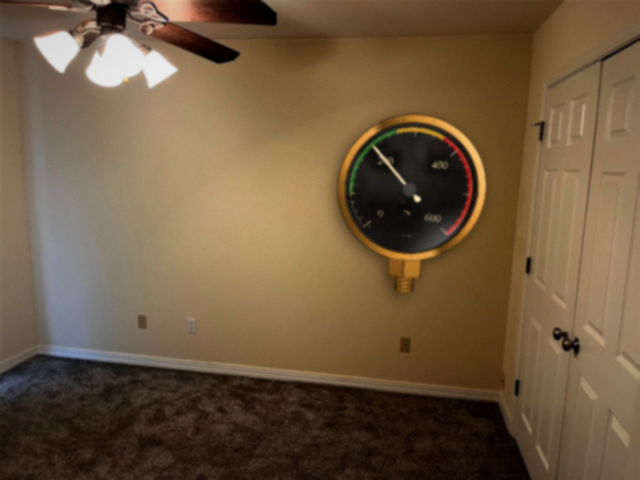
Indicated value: 200psi
